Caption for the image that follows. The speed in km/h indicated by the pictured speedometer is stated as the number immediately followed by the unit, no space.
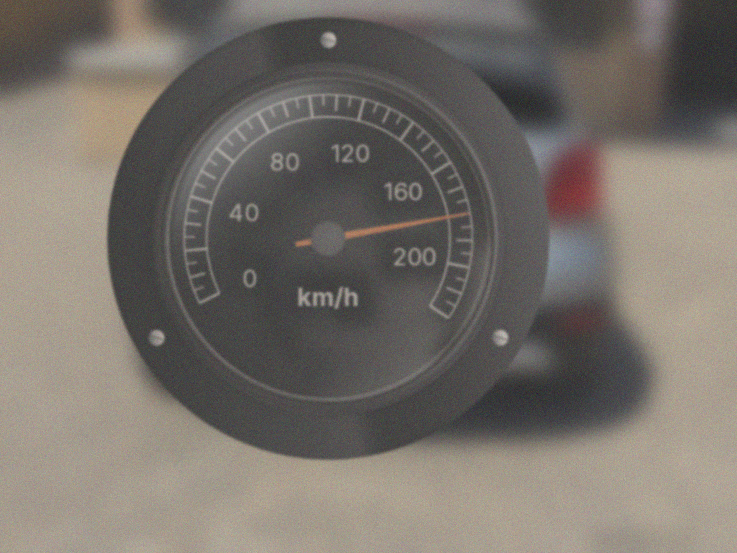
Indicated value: 180km/h
